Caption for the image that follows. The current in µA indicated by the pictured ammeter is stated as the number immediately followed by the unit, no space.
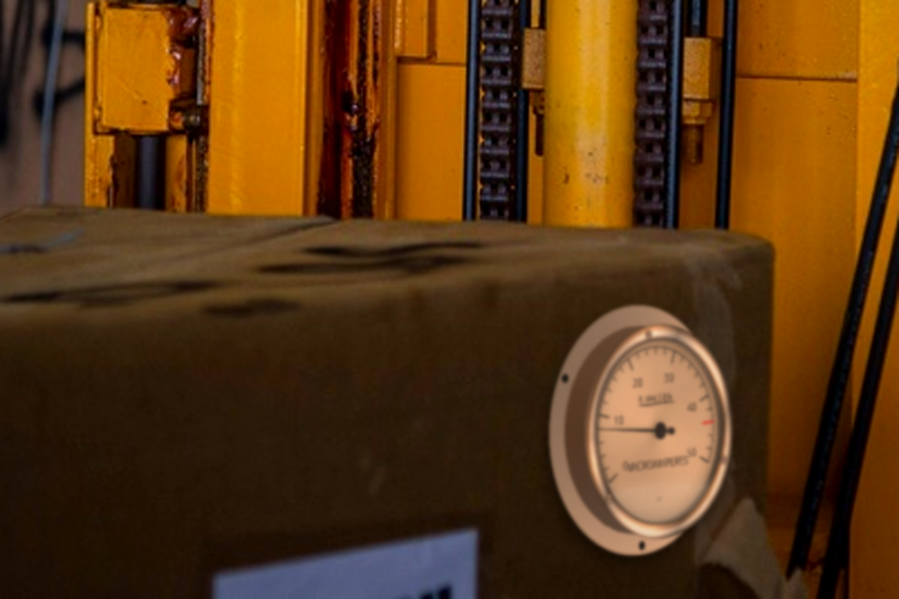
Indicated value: 8µA
